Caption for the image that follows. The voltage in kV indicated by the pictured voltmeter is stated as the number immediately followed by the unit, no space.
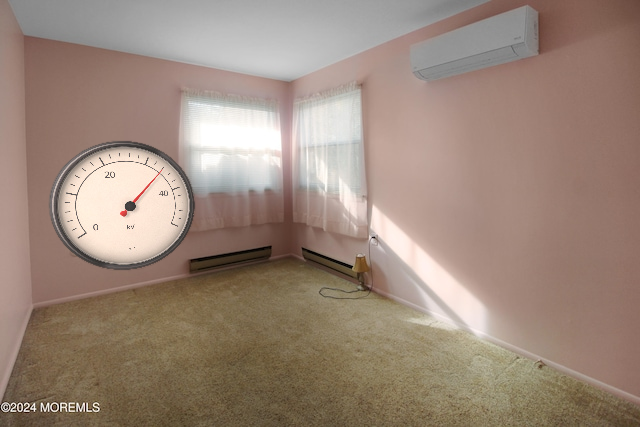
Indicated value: 34kV
